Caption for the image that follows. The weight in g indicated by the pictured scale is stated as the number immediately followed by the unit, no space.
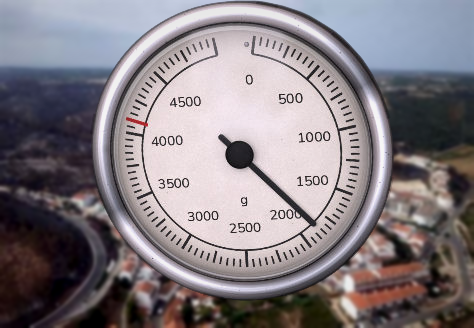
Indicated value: 1850g
